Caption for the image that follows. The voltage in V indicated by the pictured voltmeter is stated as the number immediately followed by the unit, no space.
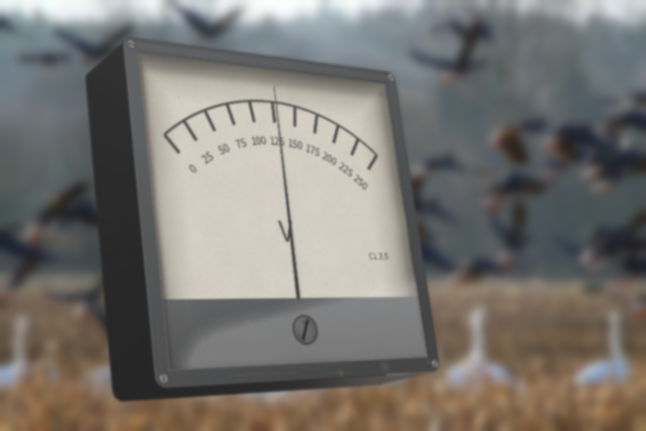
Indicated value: 125V
